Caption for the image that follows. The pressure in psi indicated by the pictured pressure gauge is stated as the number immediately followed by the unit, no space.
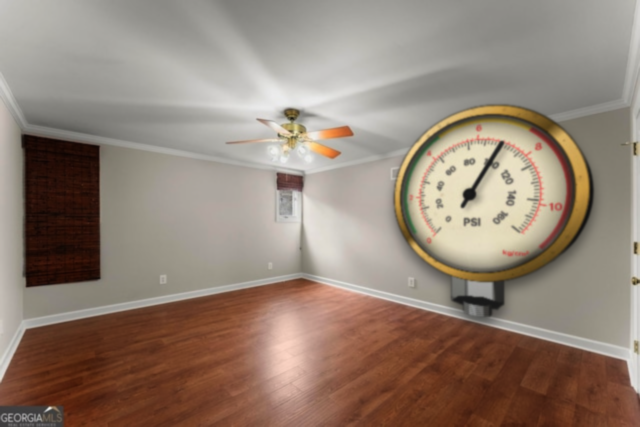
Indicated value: 100psi
